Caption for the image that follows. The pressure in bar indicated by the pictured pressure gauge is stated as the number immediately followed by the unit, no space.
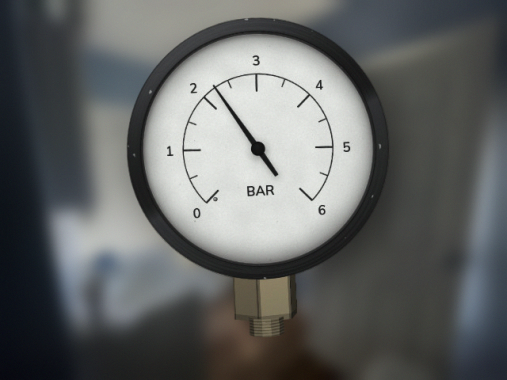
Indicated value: 2.25bar
